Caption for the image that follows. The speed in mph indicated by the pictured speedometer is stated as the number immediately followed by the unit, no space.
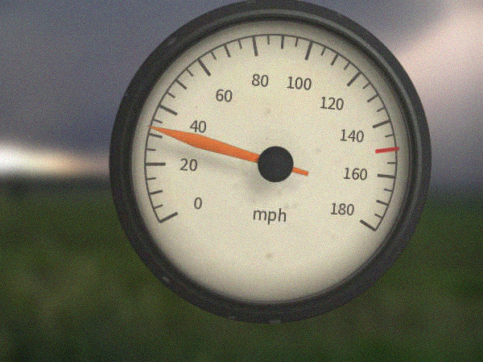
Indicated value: 32.5mph
